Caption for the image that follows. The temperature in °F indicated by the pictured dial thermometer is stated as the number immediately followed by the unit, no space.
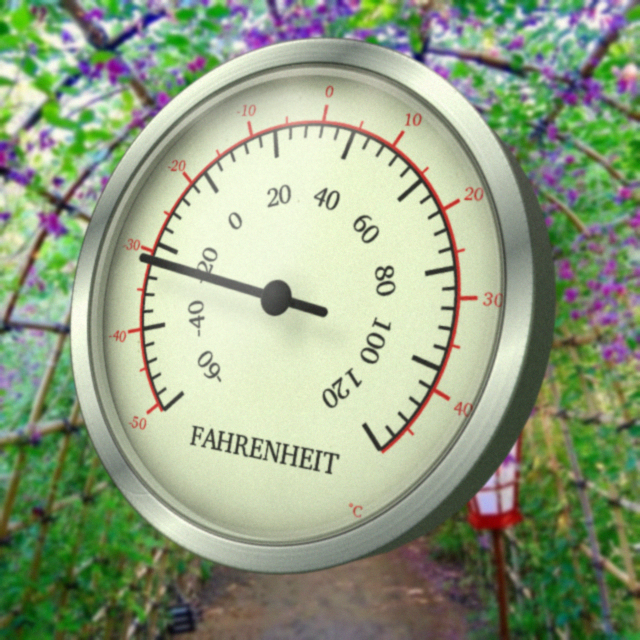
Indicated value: -24°F
